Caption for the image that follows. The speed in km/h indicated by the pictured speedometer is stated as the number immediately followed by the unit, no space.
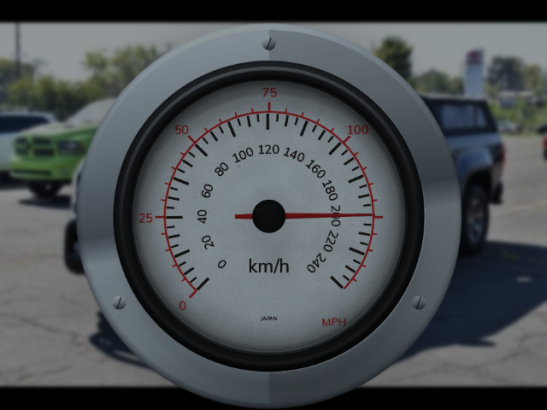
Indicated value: 200km/h
